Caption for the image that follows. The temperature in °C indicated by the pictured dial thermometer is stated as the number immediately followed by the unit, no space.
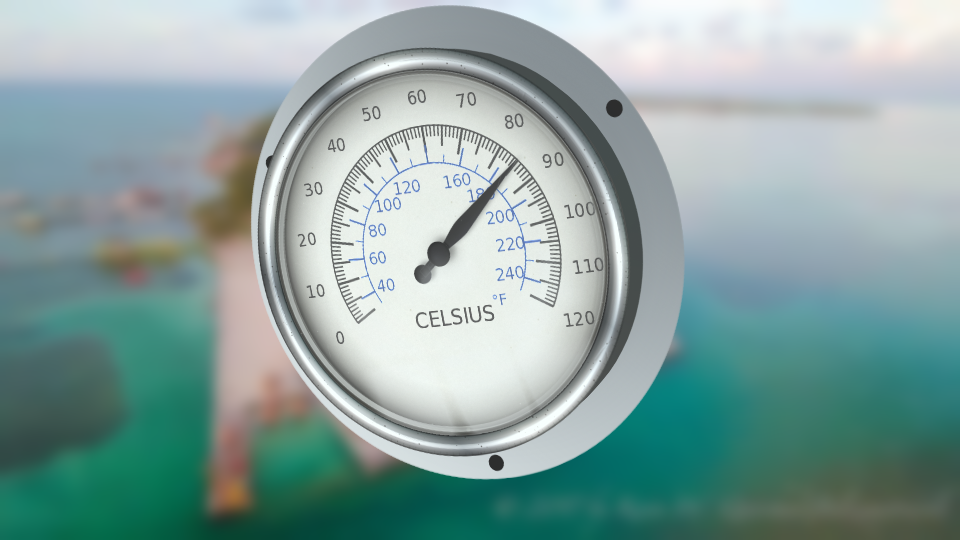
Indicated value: 85°C
